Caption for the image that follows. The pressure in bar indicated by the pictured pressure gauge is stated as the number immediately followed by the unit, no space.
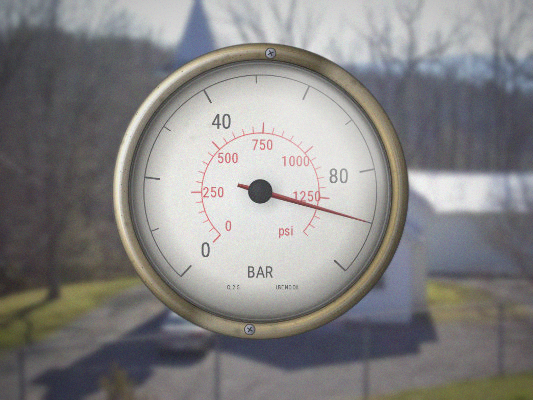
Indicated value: 90bar
